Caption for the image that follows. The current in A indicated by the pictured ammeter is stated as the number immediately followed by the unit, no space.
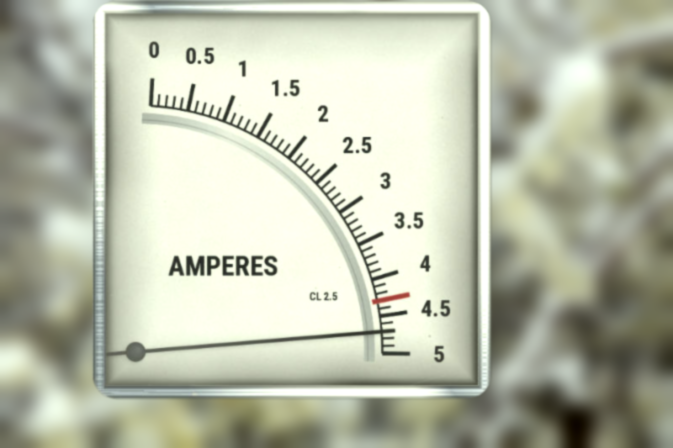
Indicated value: 4.7A
